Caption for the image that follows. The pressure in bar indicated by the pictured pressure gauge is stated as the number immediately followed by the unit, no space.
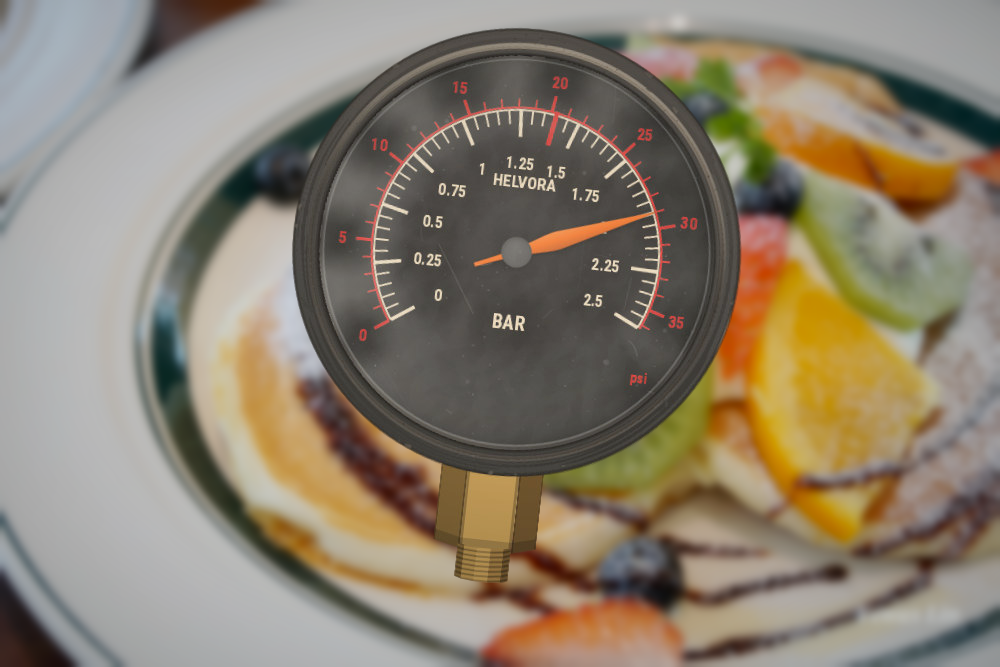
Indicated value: 2bar
